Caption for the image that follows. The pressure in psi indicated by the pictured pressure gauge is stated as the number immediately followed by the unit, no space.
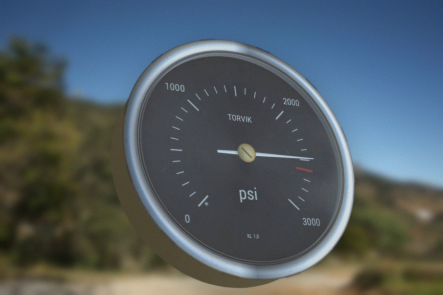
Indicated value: 2500psi
